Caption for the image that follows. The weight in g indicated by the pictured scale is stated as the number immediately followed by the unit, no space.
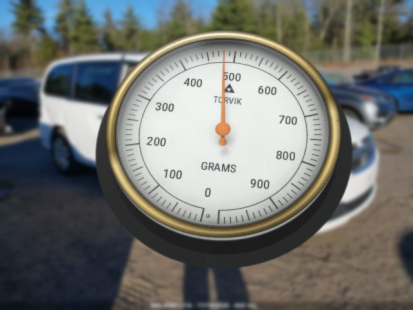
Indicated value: 480g
